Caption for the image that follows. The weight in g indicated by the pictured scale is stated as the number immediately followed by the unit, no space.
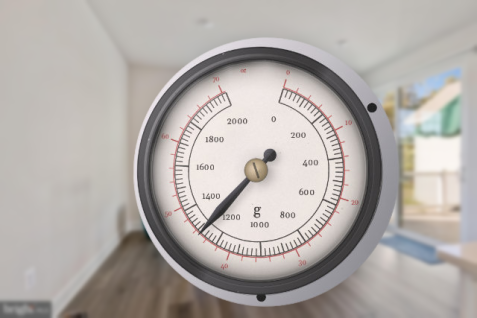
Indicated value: 1280g
